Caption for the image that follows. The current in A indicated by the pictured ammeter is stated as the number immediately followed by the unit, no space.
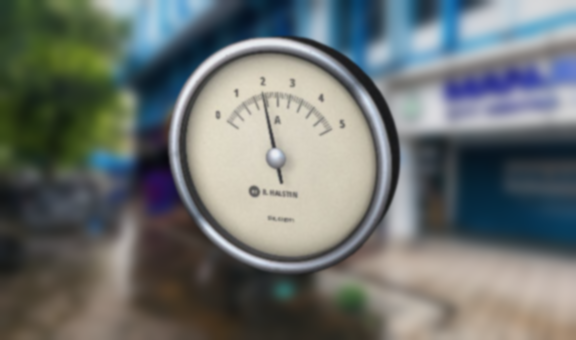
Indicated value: 2A
